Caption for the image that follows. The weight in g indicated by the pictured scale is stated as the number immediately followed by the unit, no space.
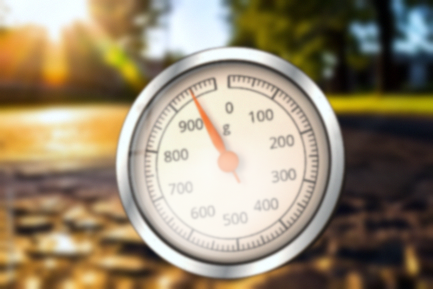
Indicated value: 950g
